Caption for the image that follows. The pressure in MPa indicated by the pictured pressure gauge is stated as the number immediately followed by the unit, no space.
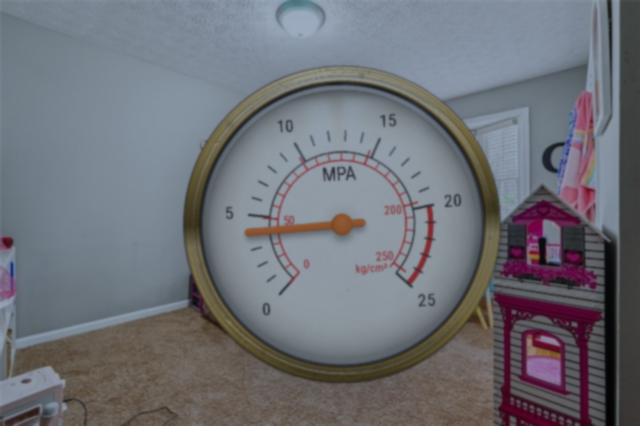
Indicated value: 4MPa
